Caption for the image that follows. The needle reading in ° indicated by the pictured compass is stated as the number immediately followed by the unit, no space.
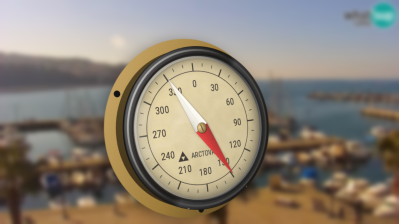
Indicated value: 150°
